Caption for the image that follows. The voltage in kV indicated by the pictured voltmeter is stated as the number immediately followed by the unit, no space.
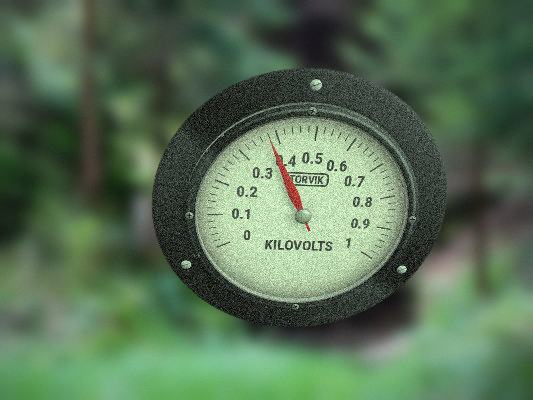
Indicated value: 0.38kV
